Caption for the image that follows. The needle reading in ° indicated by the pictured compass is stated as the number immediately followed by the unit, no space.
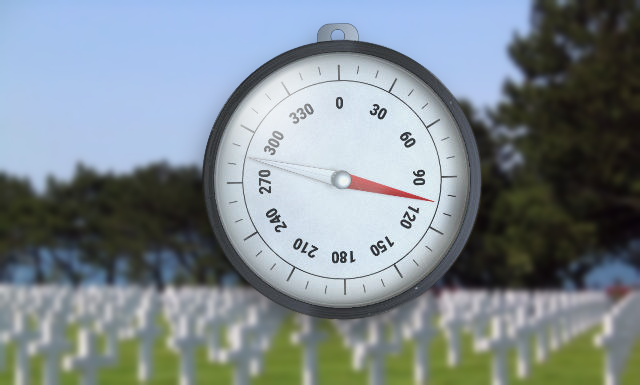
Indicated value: 105°
